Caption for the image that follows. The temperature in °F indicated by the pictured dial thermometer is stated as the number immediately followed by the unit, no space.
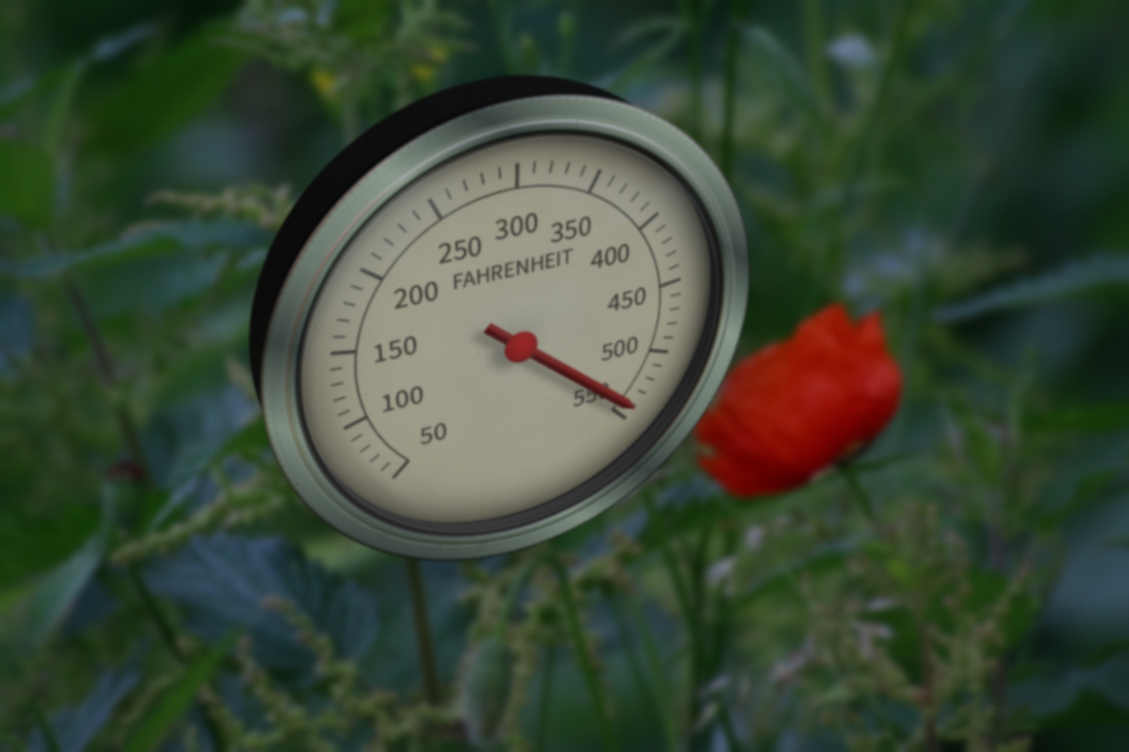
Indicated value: 540°F
